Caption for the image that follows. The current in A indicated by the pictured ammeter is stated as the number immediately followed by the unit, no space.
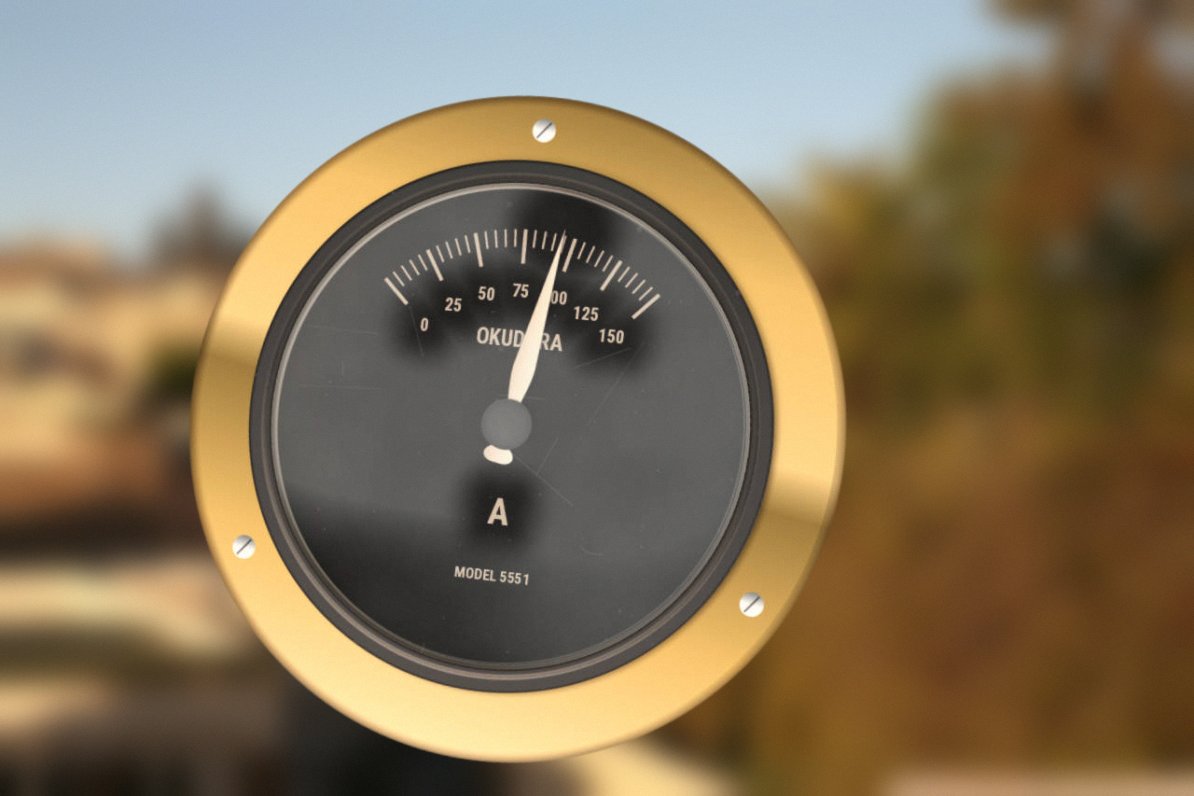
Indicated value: 95A
